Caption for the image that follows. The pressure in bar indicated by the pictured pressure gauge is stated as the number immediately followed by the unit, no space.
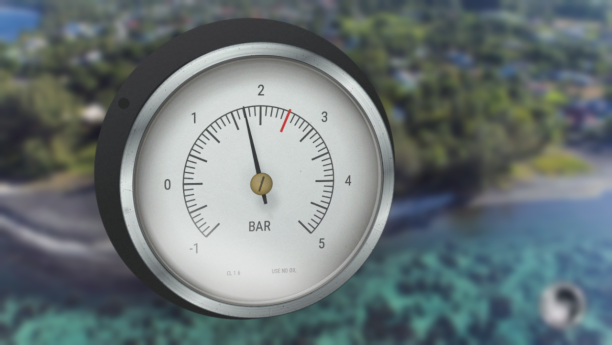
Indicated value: 1.7bar
